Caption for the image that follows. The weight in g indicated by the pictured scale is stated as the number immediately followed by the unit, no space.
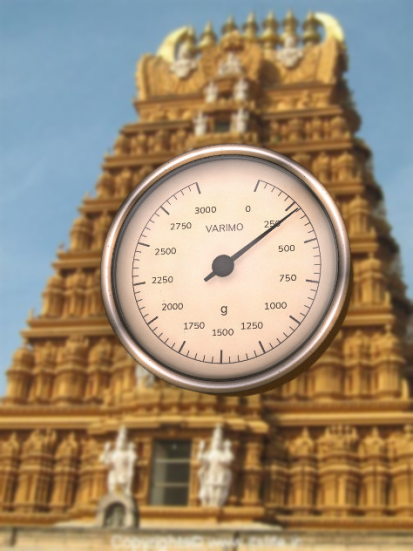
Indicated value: 300g
